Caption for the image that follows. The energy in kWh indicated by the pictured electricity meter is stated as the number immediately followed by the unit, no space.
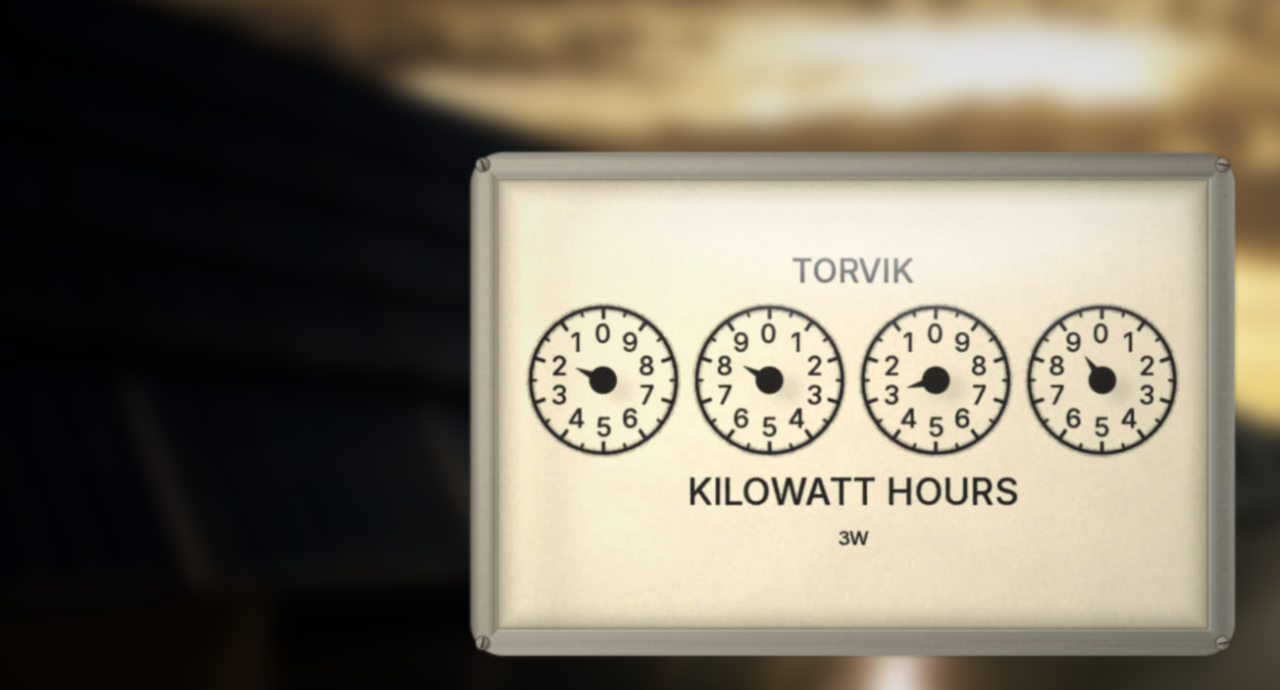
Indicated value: 1829kWh
